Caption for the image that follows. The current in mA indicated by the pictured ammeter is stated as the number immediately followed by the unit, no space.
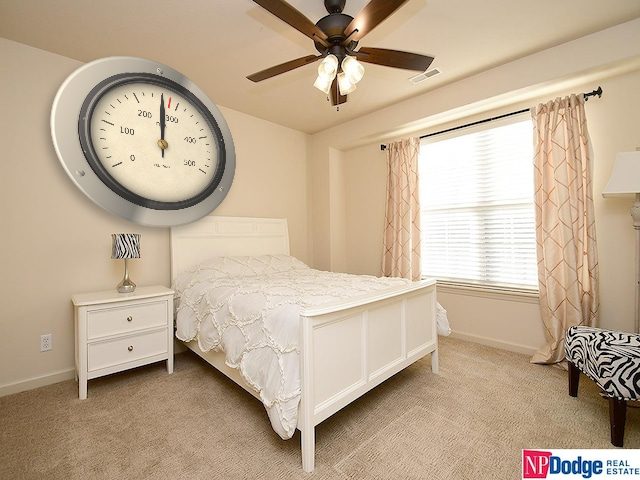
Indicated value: 260mA
